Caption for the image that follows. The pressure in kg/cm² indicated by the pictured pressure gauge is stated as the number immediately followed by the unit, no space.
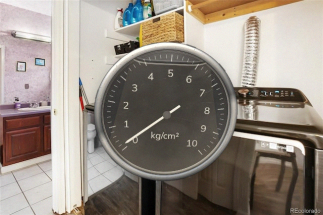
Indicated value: 0.2kg/cm²
